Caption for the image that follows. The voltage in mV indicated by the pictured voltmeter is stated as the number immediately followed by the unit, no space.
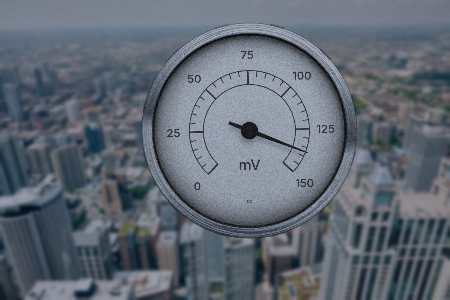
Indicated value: 137.5mV
